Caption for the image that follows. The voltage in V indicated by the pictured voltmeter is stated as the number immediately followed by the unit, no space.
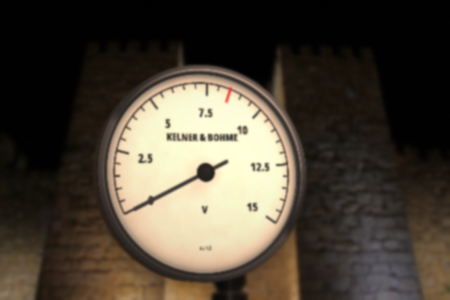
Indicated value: 0V
